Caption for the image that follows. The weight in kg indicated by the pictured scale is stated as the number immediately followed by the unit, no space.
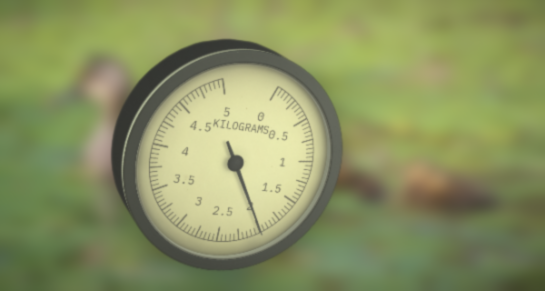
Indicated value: 2kg
